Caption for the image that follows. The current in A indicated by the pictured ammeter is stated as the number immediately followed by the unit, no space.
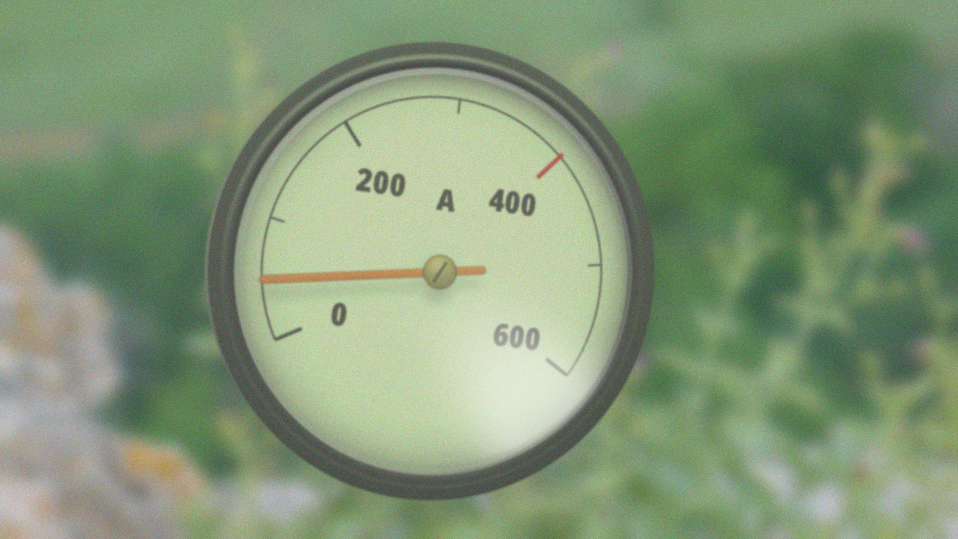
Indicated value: 50A
